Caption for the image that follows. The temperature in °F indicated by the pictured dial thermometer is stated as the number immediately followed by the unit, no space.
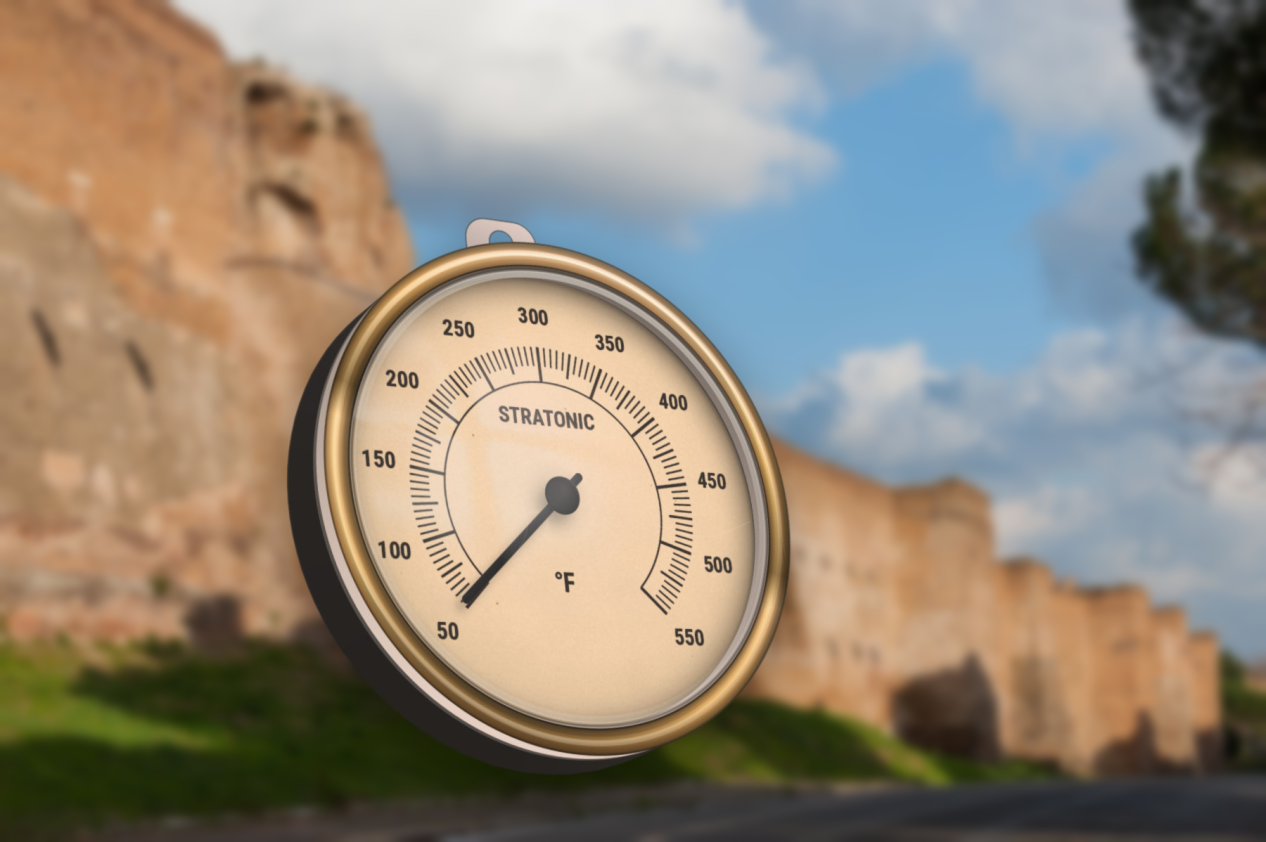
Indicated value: 55°F
